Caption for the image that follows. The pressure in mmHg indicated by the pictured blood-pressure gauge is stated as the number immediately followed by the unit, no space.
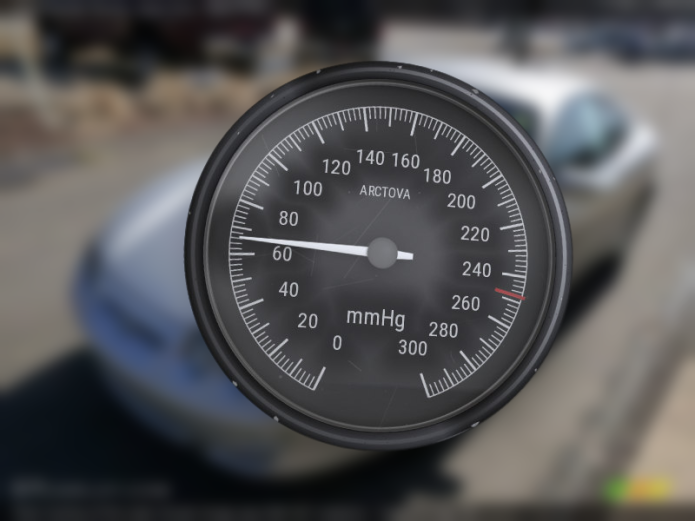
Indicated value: 66mmHg
